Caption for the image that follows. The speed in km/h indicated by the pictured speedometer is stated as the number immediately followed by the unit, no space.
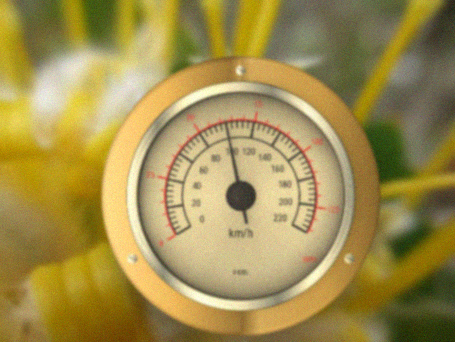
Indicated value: 100km/h
